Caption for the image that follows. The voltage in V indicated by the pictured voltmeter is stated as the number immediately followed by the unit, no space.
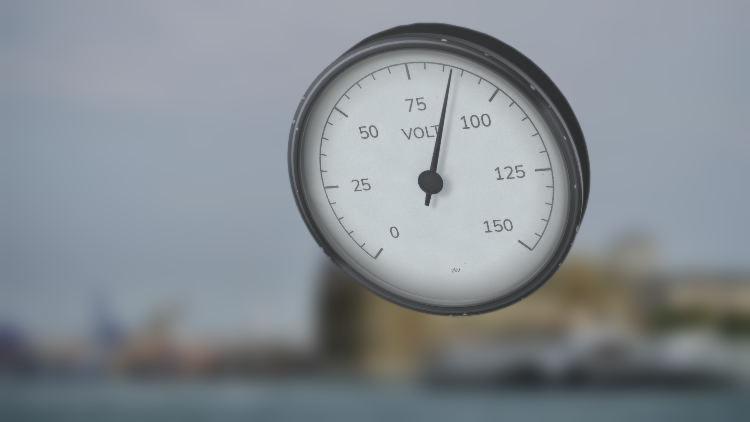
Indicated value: 87.5V
